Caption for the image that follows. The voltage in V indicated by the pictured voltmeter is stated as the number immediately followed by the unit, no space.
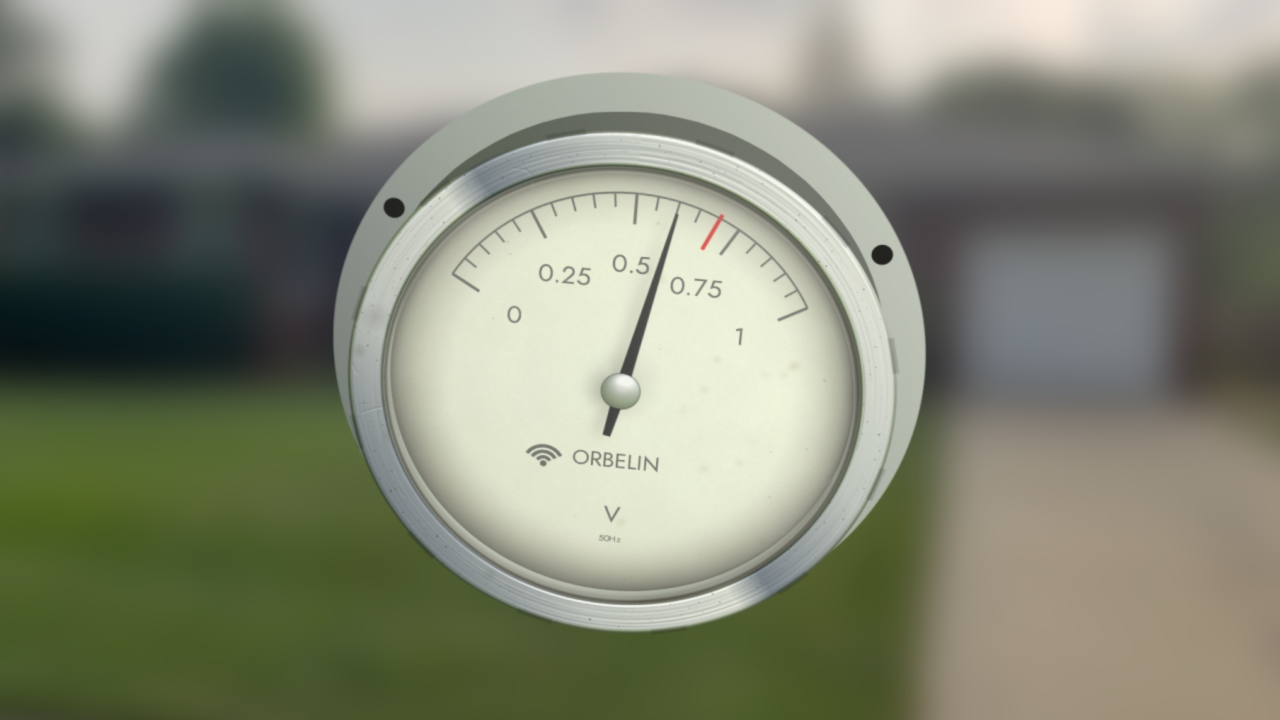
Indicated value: 0.6V
